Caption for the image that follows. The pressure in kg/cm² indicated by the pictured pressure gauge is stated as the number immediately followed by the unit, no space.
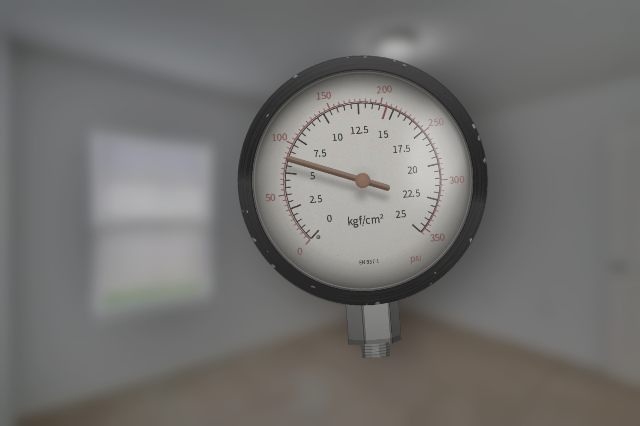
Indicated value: 6kg/cm²
